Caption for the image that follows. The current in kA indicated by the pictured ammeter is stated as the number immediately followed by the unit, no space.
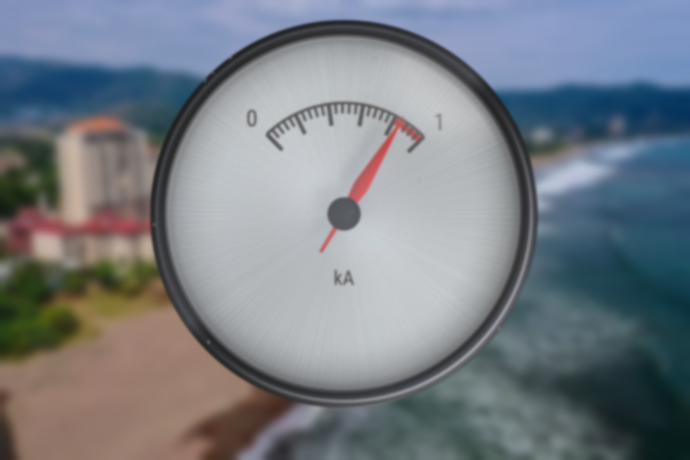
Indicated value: 0.84kA
